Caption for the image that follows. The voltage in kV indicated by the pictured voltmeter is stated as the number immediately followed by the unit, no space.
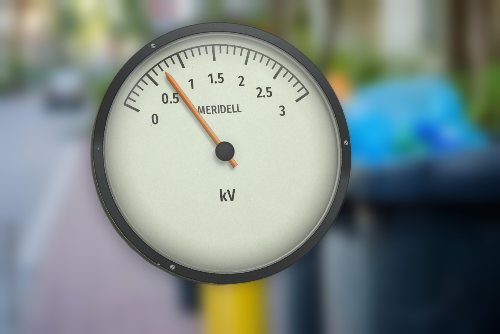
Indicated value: 0.7kV
